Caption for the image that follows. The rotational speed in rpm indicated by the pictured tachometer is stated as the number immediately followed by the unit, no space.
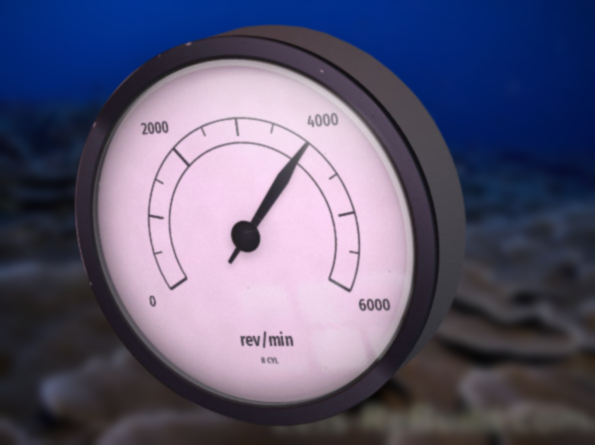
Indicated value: 4000rpm
